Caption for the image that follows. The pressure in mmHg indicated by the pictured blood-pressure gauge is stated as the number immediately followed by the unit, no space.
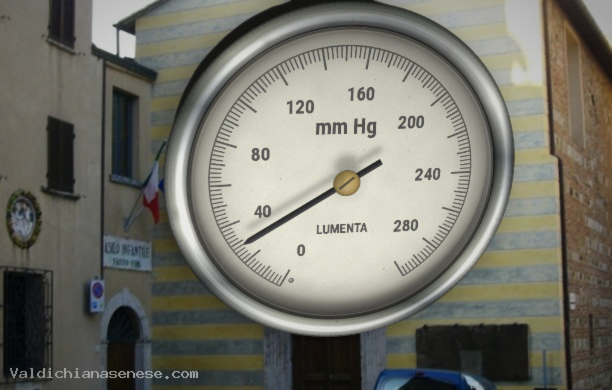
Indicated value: 30mmHg
